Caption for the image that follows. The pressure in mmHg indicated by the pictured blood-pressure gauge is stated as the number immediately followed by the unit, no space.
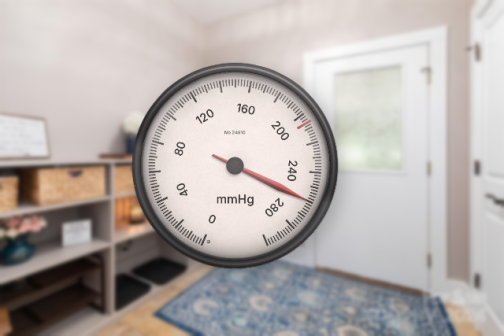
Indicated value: 260mmHg
